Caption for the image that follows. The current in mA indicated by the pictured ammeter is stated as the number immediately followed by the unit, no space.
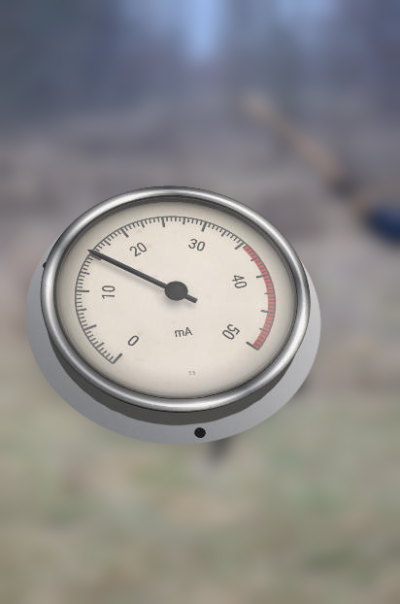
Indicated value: 15mA
